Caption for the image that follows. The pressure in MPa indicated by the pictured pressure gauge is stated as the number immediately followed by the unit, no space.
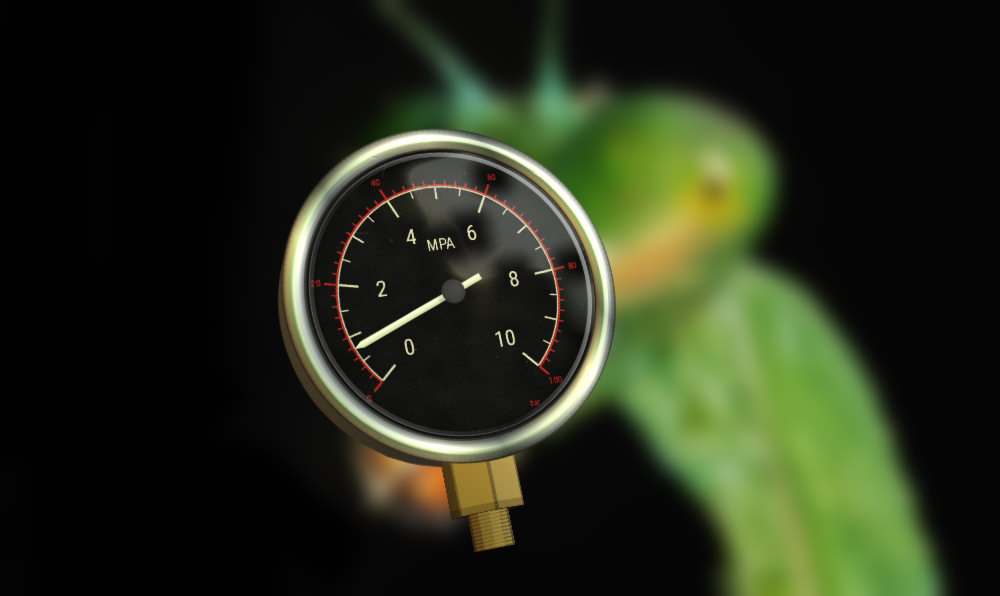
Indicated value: 0.75MPa
